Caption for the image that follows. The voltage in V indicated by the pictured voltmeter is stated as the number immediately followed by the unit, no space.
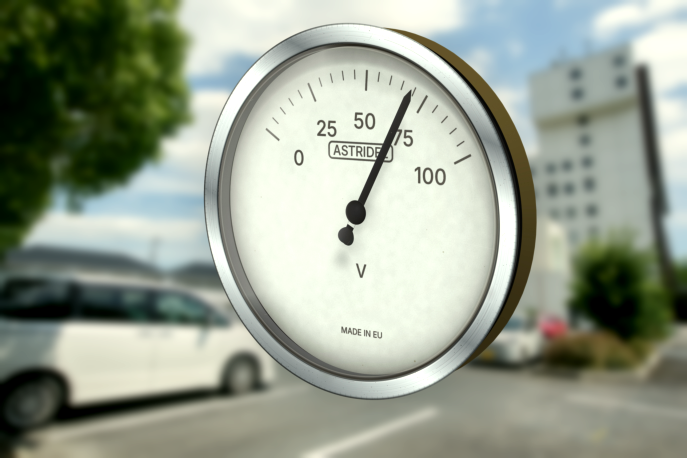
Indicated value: 70V
